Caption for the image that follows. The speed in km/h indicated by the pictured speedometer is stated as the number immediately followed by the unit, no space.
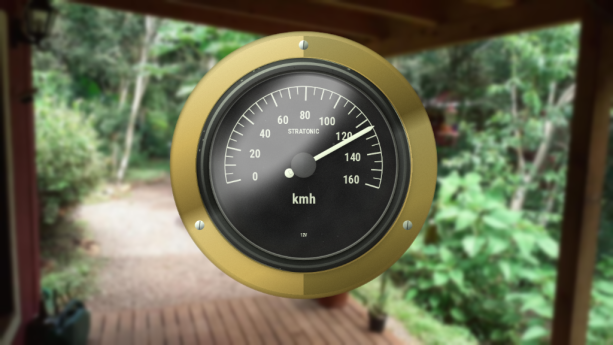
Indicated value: 125km/h
